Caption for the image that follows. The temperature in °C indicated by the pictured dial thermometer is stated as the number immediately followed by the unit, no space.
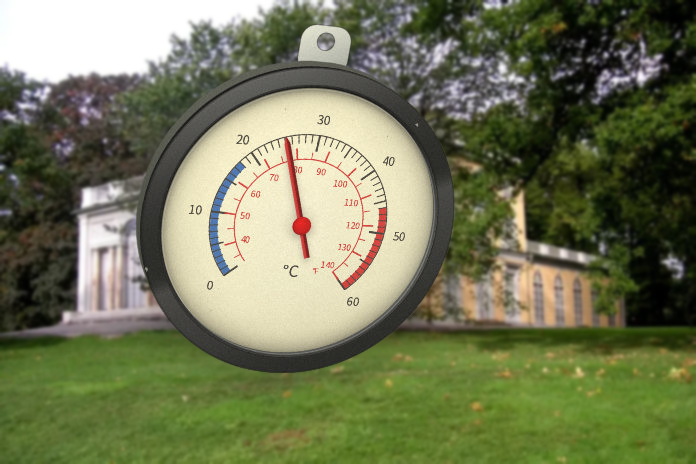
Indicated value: 25°C
